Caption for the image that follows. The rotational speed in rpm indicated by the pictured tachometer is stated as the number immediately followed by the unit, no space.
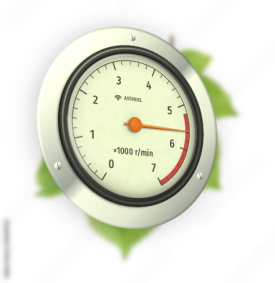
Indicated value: 5600rpm
